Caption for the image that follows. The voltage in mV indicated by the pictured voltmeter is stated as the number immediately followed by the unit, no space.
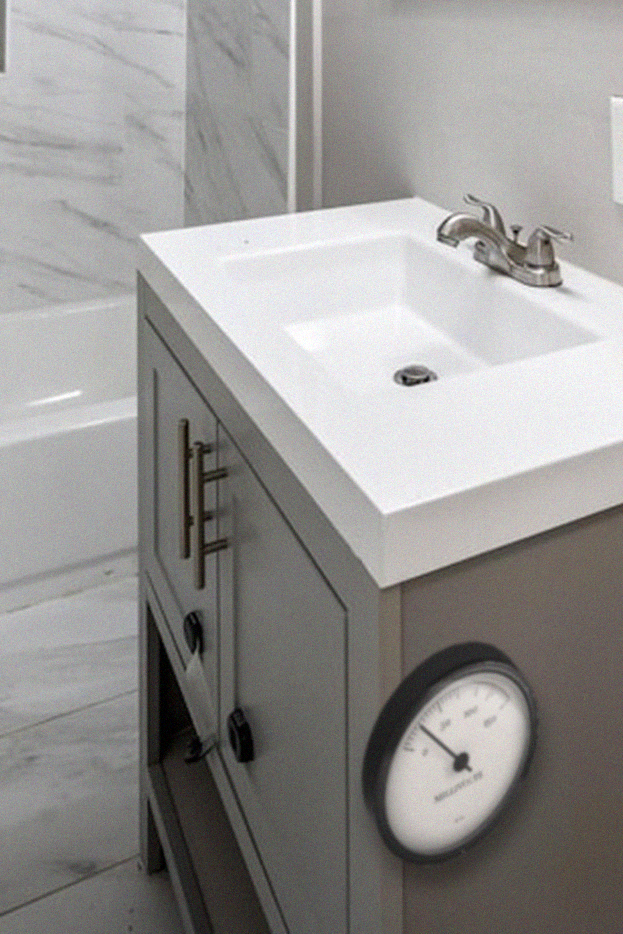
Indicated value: 25mV
